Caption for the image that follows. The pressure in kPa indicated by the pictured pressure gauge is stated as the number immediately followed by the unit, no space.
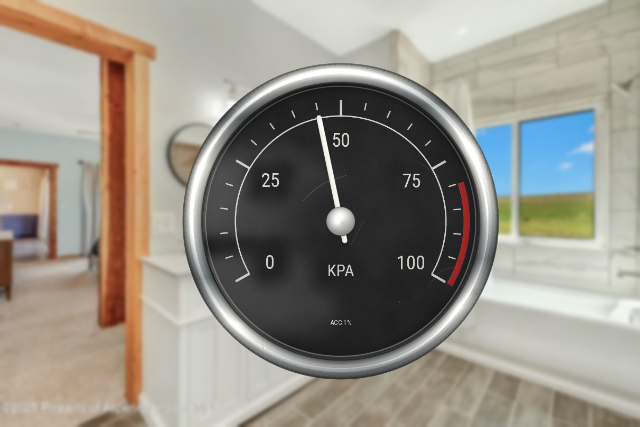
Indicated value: 45kPa
